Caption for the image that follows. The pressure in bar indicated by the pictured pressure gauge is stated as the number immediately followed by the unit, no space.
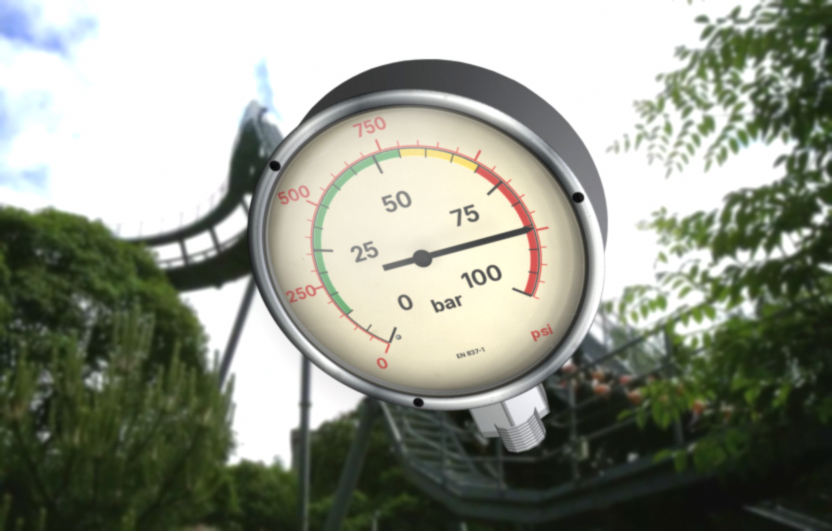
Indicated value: 85bar
